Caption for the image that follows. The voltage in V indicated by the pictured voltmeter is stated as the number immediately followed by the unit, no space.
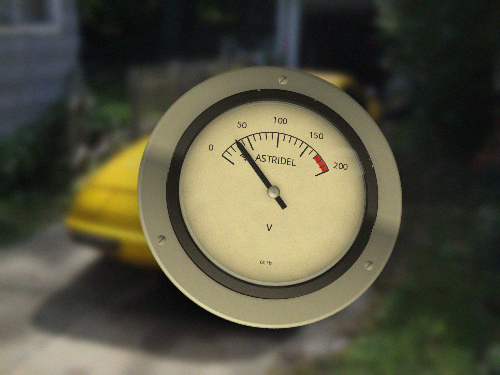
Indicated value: 30V
